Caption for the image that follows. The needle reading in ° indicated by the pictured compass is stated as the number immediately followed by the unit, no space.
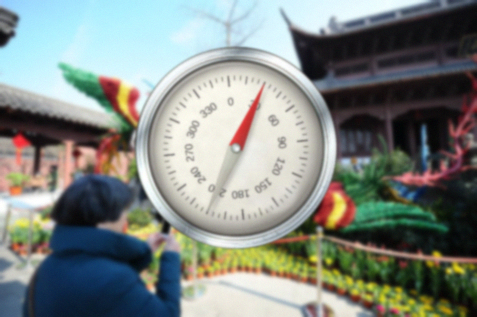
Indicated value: 30°
